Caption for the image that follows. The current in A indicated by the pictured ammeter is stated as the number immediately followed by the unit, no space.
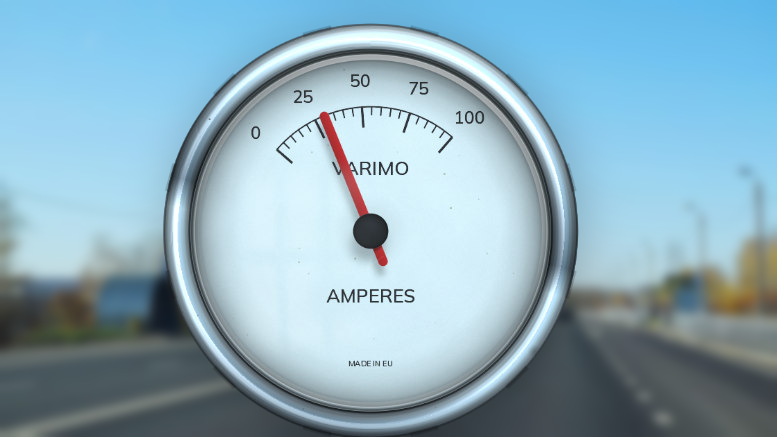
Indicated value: 30A
